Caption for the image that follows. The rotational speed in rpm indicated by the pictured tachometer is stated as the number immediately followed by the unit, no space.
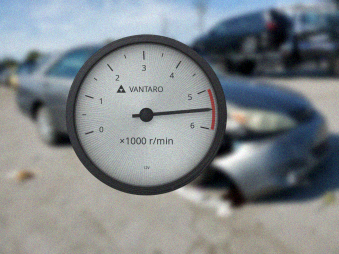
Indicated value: 5500rpm
